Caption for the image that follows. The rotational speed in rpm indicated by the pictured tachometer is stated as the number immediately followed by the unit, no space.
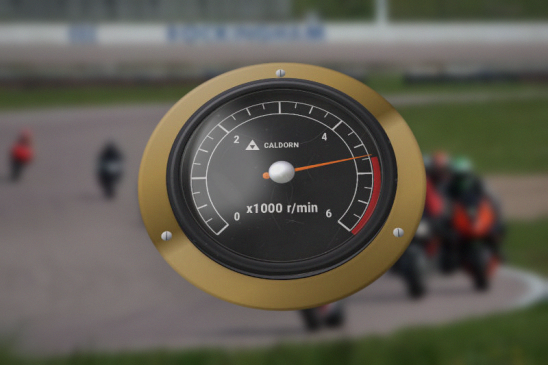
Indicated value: 4750rpm
